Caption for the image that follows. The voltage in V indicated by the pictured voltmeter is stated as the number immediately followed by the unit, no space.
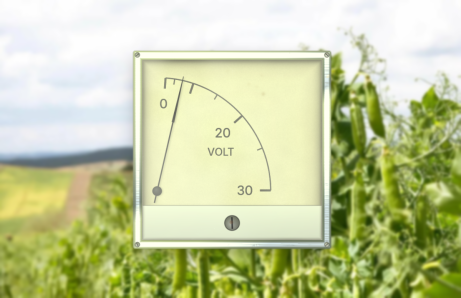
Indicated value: 7.5V
